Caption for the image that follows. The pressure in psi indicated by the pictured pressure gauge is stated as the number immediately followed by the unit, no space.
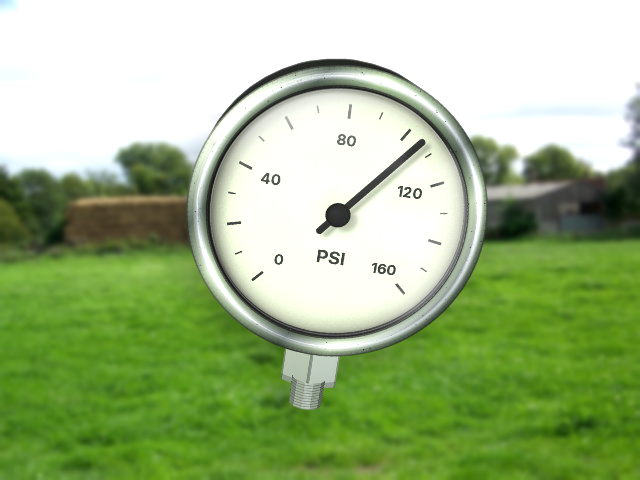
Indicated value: 105psi
